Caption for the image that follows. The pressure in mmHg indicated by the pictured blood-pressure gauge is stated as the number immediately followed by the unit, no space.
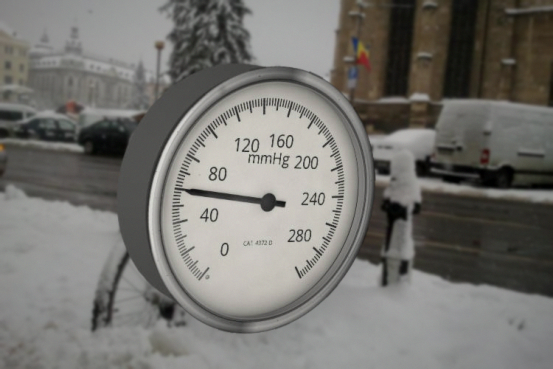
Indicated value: 60mmHg
